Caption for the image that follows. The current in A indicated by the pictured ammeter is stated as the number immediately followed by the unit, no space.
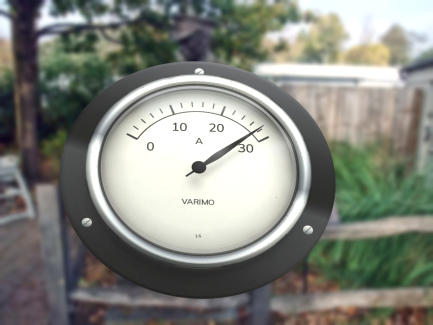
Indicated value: 28A
